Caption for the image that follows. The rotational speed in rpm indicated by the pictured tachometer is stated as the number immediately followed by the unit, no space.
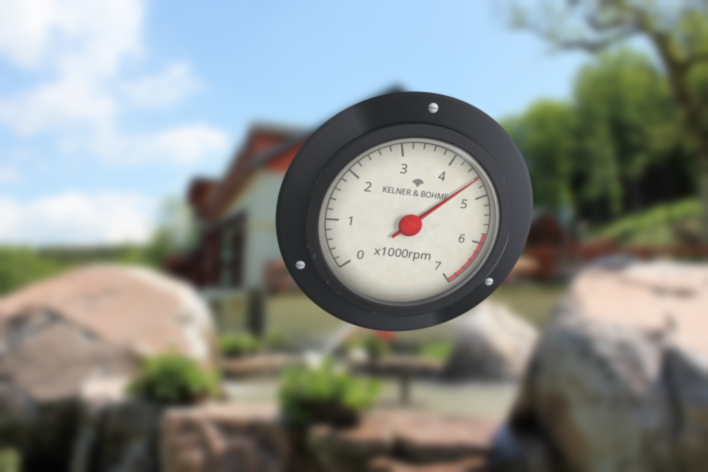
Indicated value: 4600rpm
